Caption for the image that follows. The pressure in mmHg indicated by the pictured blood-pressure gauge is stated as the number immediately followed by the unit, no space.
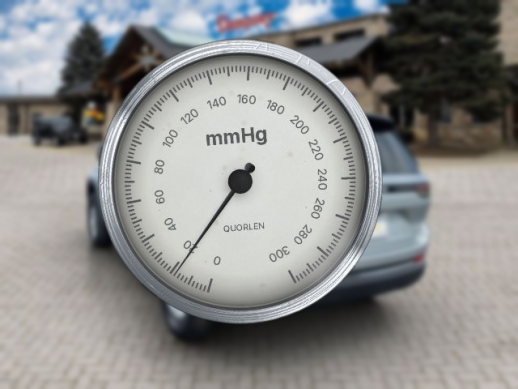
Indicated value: 18mmHg
